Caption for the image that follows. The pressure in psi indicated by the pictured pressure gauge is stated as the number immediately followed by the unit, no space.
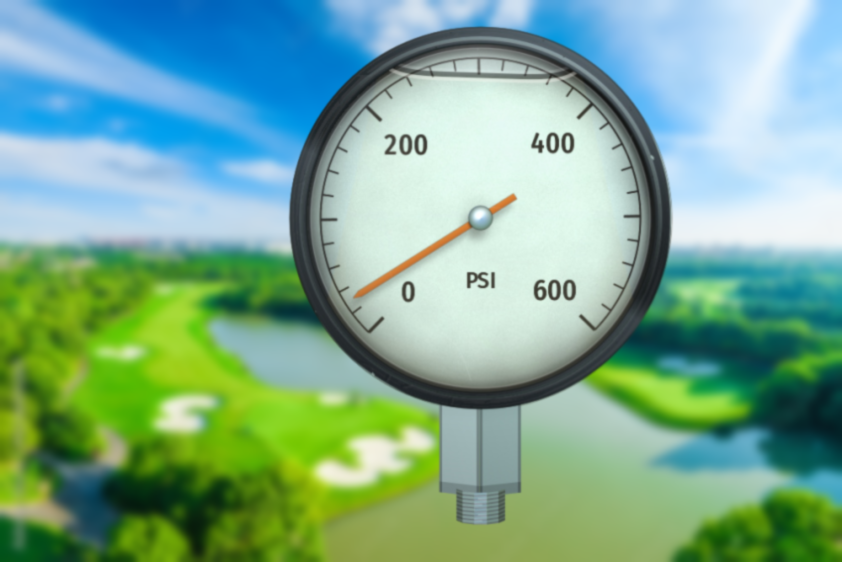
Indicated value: 30psi
